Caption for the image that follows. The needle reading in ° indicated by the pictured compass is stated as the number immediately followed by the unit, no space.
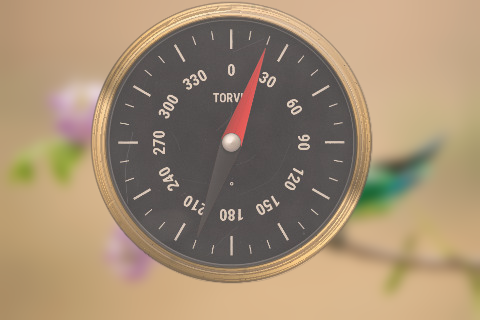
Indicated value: 20°
